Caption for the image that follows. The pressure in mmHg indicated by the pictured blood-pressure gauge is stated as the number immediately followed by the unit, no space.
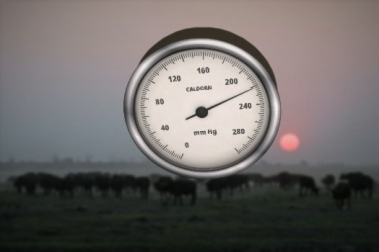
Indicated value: 220mmHg
